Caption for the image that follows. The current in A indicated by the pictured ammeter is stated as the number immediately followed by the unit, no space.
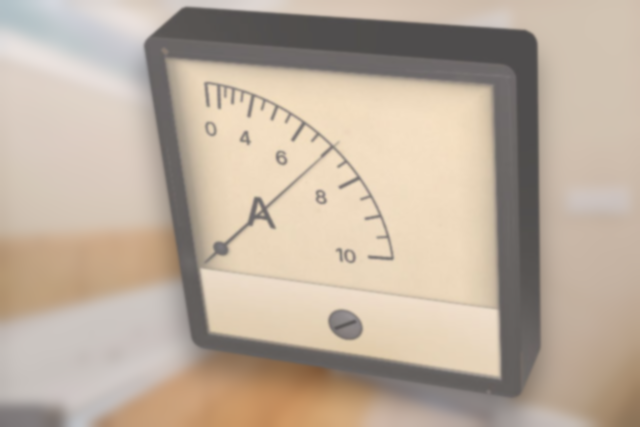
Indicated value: 7A
